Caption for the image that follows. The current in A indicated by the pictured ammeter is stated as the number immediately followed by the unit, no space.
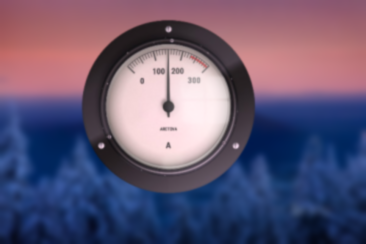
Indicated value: 150A
